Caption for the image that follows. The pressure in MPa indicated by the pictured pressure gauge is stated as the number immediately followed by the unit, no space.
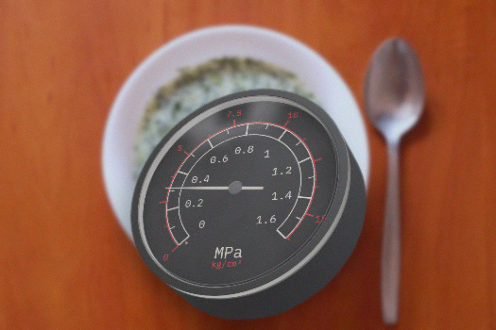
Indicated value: 0.3MPa
